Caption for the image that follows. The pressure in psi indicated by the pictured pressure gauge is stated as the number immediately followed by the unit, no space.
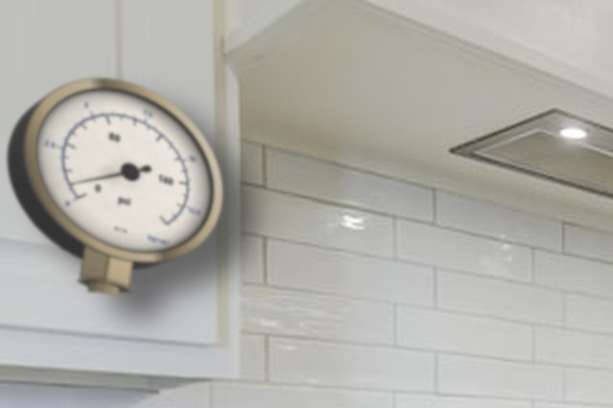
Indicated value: 10psi
